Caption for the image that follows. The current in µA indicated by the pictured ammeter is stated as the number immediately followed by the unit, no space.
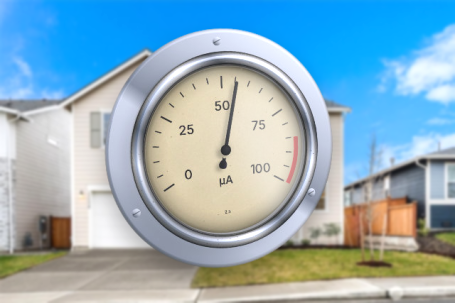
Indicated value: 55µA
